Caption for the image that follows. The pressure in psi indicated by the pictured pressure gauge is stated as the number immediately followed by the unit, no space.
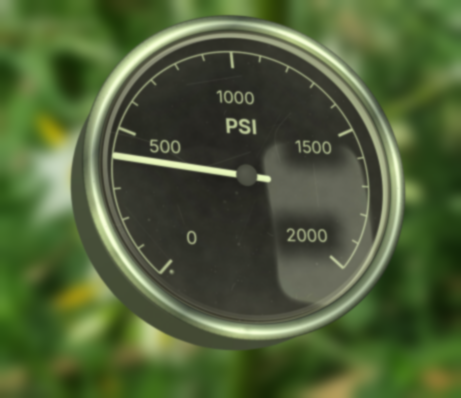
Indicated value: 400psi
